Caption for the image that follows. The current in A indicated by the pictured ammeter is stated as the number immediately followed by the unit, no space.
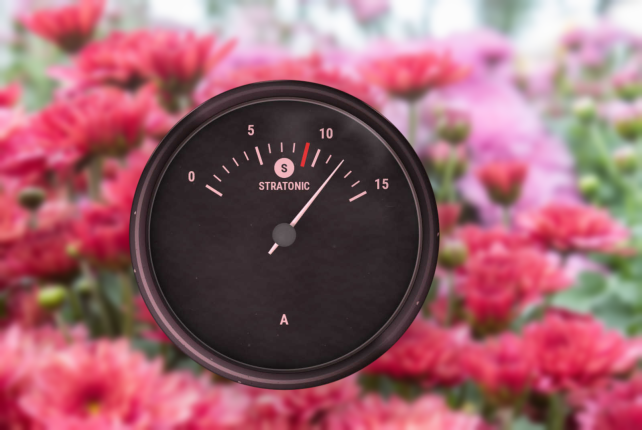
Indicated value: 12A
